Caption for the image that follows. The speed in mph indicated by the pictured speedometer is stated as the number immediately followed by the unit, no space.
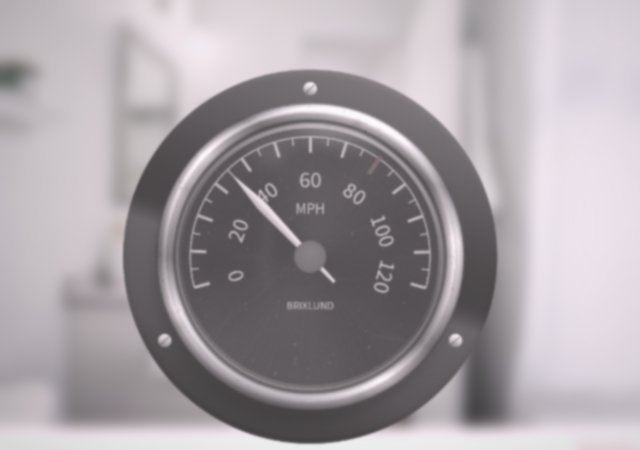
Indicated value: 35mph
